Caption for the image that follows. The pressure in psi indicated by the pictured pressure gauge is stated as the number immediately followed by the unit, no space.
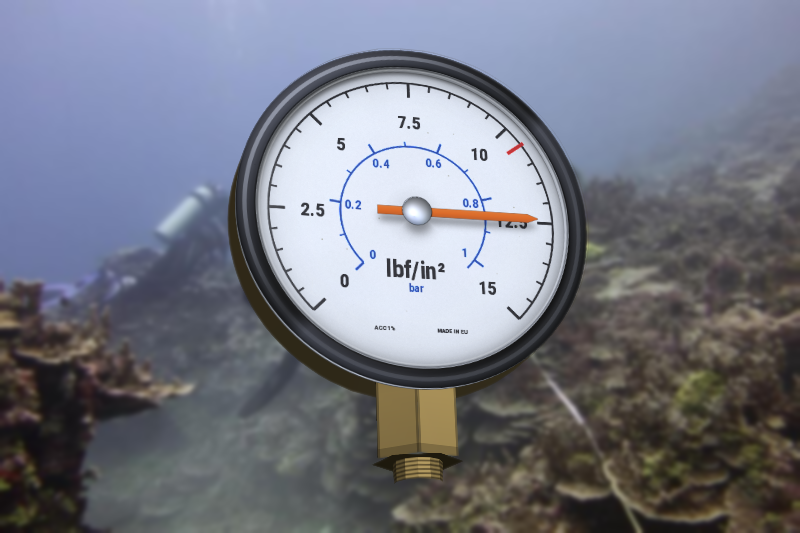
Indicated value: 12.5psi
